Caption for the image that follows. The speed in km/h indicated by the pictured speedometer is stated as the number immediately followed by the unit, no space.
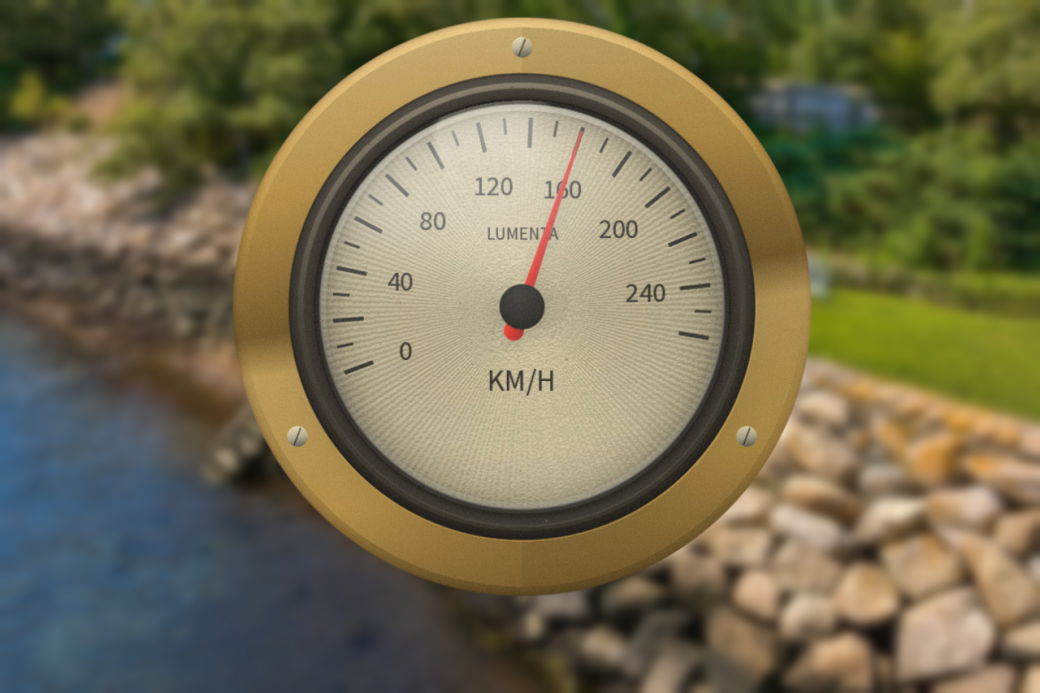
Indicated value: 160km/h
